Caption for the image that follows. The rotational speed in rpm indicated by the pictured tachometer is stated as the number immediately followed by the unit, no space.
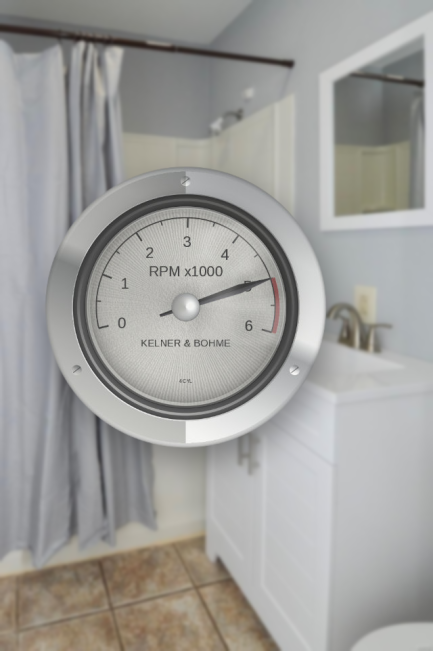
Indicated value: 5000rpm
